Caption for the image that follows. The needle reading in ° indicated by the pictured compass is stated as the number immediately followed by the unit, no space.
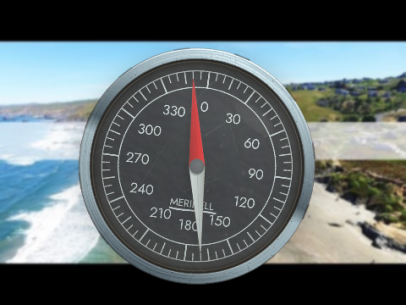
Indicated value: 350°
